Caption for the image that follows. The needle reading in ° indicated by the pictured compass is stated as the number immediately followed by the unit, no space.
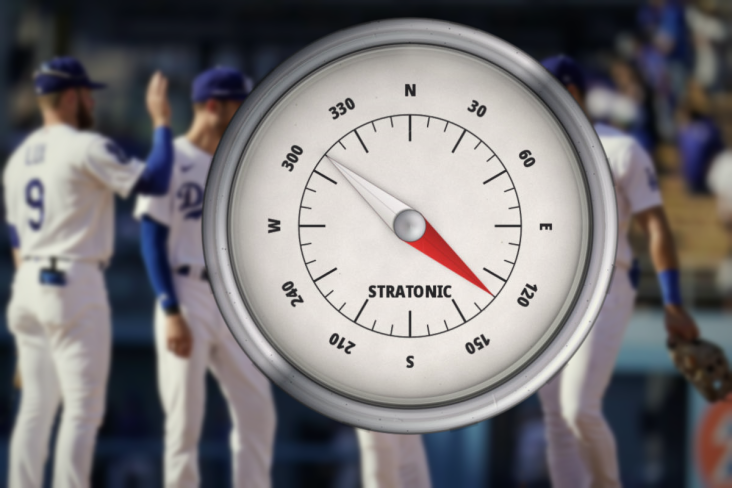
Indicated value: 130°
